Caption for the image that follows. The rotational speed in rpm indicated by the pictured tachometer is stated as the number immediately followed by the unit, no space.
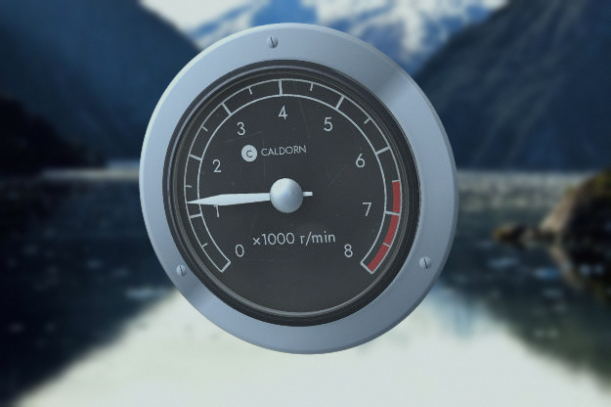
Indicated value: 1250rpm
